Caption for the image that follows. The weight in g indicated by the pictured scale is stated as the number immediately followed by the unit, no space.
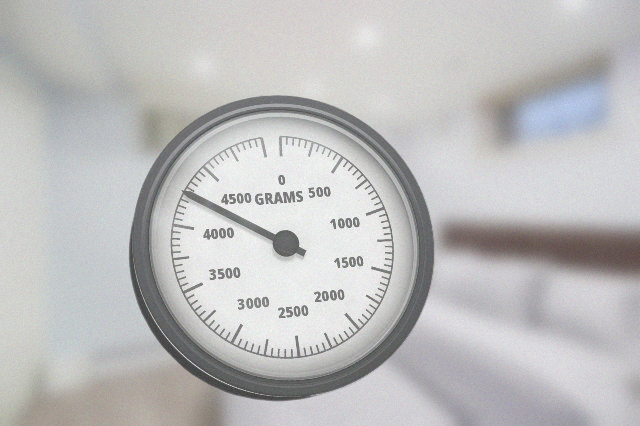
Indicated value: 4250g
